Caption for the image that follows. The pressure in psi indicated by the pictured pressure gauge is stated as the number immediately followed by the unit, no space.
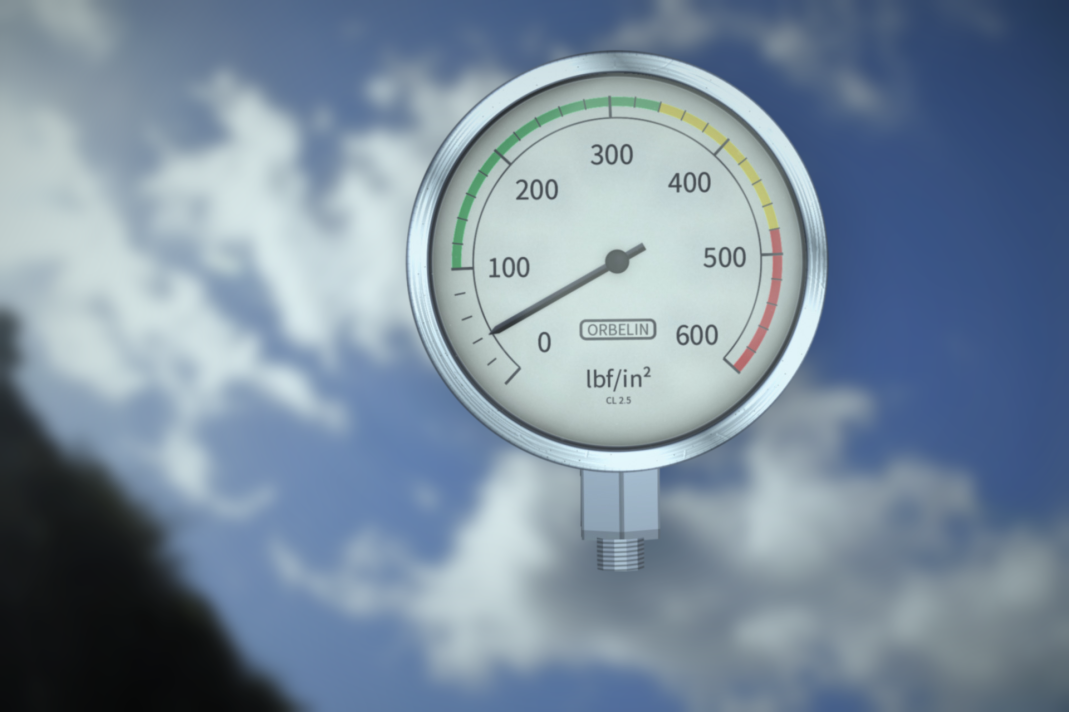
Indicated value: 40psi
